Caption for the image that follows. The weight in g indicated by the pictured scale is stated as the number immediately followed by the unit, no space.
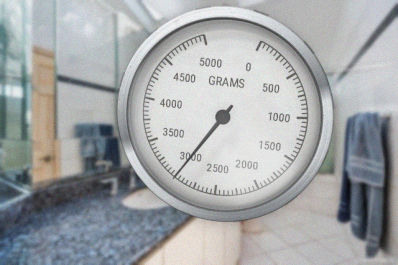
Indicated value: 3000g
